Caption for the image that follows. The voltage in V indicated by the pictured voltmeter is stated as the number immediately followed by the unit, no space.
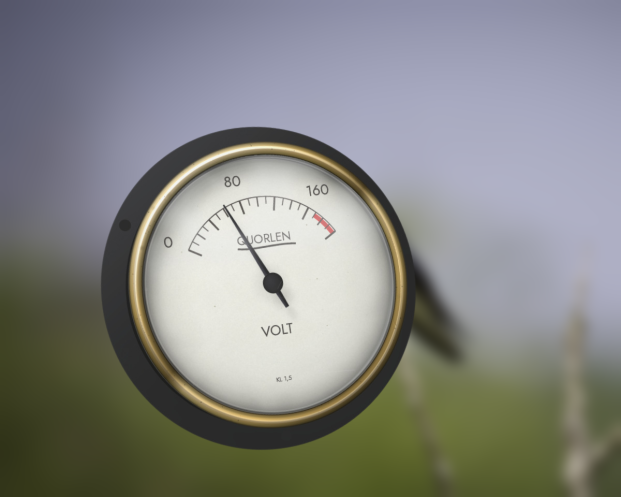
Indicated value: 60V
